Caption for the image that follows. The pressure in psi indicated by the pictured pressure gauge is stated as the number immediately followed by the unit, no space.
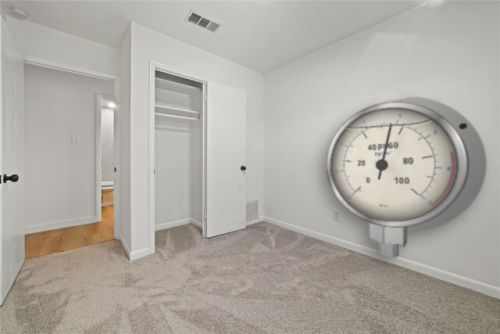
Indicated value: 55psi
